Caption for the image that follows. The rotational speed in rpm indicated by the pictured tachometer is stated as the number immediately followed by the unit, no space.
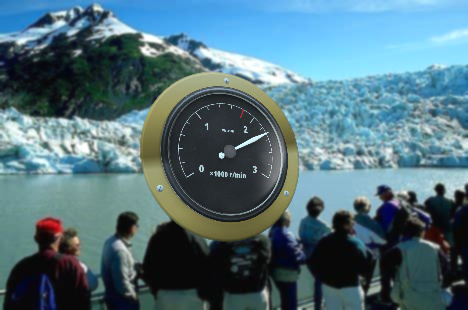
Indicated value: 2300rpm
